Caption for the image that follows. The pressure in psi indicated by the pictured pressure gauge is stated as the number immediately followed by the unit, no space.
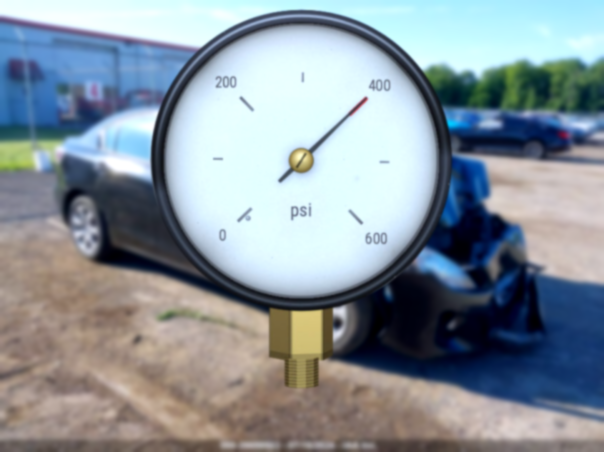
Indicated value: 400psi
